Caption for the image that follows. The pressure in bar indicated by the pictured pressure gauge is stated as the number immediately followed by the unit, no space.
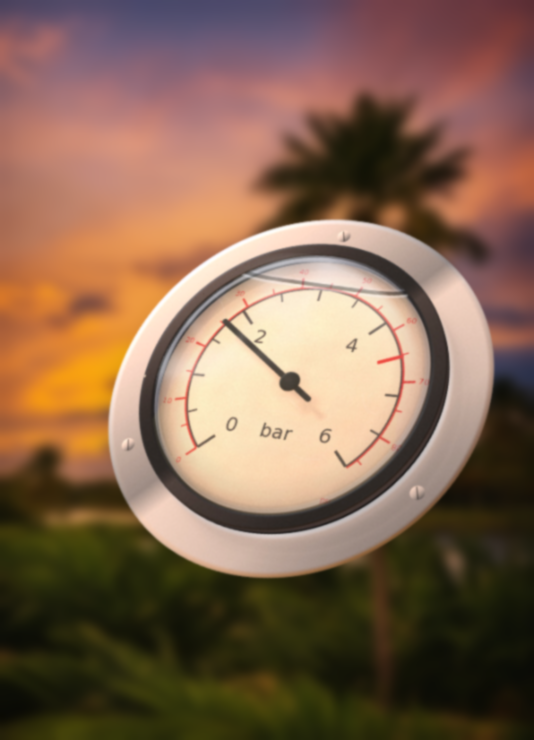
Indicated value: 1.75bar
